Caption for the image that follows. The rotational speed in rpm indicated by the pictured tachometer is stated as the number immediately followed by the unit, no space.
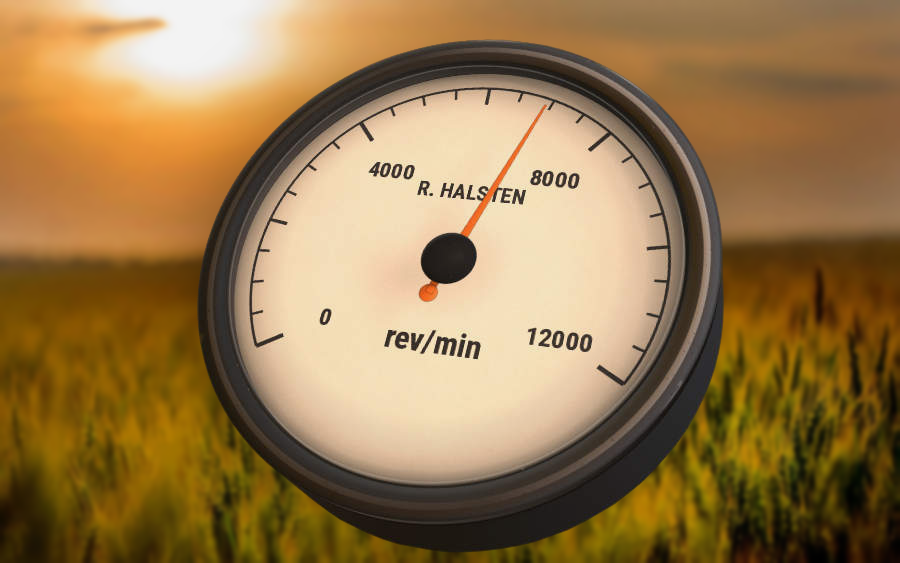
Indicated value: 7000rpm
